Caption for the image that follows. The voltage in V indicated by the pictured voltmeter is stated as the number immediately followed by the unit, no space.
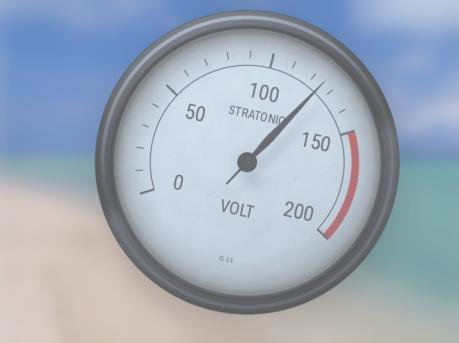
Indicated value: 125V
